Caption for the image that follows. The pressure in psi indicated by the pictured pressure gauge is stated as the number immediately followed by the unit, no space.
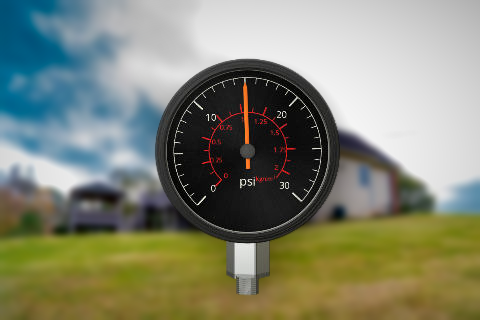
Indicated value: 15psi
